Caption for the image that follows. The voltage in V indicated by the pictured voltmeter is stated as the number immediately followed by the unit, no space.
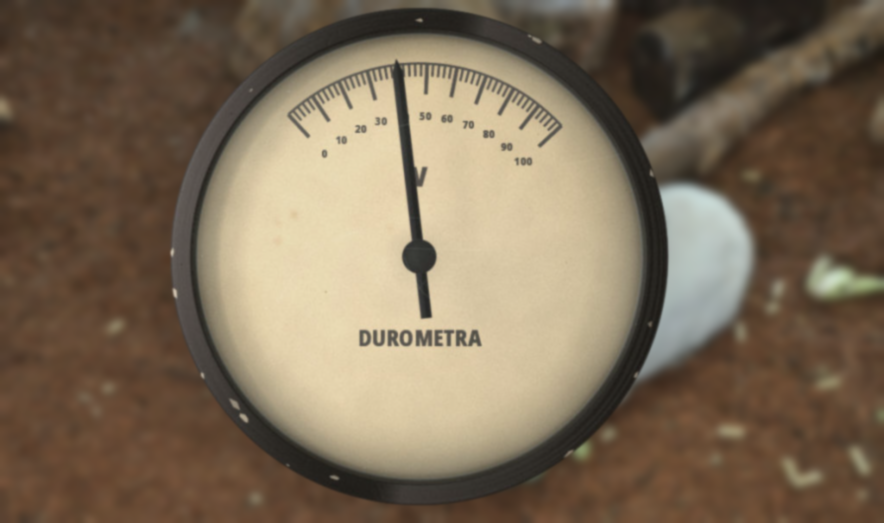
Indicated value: 40V
